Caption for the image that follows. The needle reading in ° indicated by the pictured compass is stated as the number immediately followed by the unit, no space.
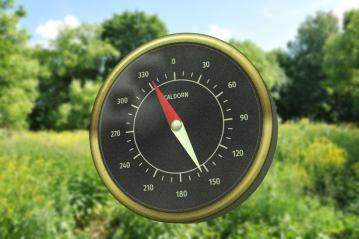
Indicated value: 335°
